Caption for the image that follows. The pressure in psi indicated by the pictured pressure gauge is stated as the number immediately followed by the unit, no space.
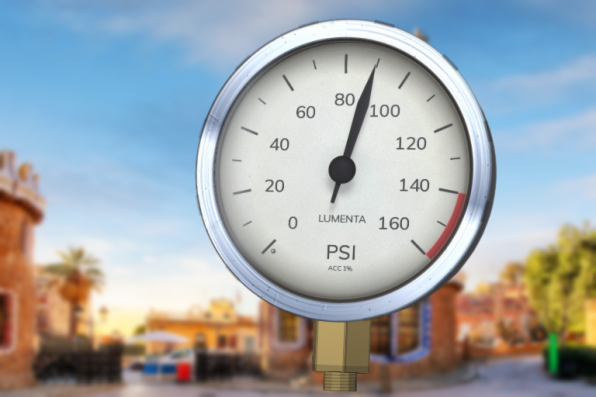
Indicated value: 90psi
